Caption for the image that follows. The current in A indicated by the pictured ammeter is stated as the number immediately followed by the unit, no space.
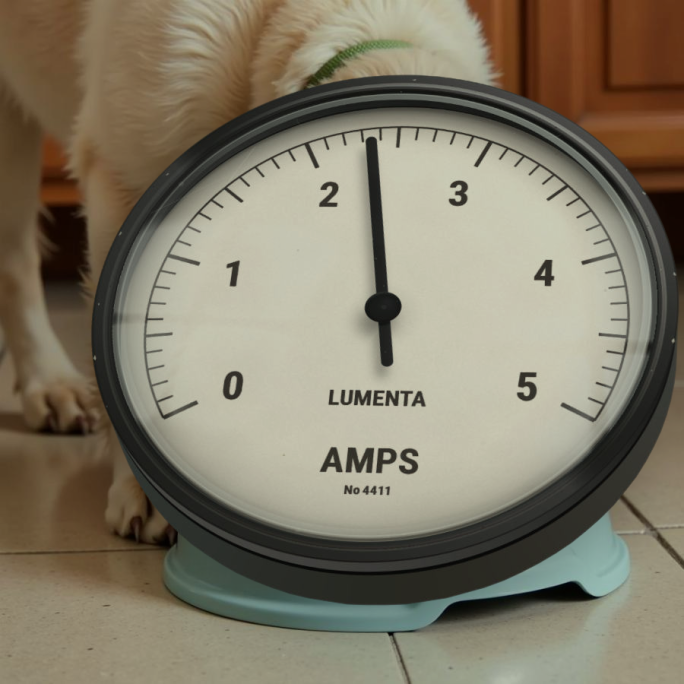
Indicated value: 2.35A
